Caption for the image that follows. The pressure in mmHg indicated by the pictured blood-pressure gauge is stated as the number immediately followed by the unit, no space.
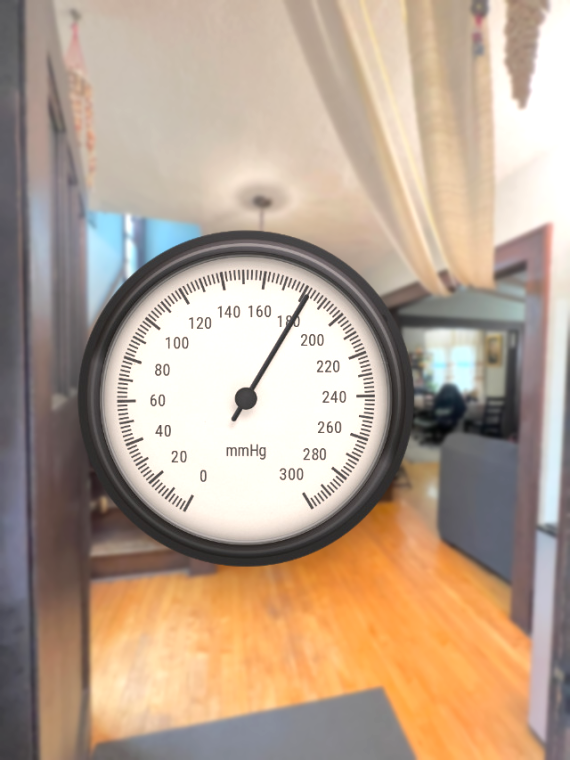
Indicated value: 182mmHg
